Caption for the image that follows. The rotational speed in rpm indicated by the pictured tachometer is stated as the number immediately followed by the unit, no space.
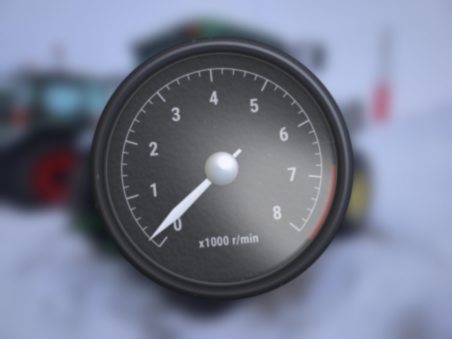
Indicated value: 200rpm
